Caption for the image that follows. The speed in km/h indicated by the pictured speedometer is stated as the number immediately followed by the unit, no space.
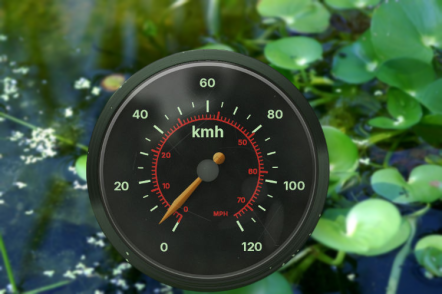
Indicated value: 5km/h
